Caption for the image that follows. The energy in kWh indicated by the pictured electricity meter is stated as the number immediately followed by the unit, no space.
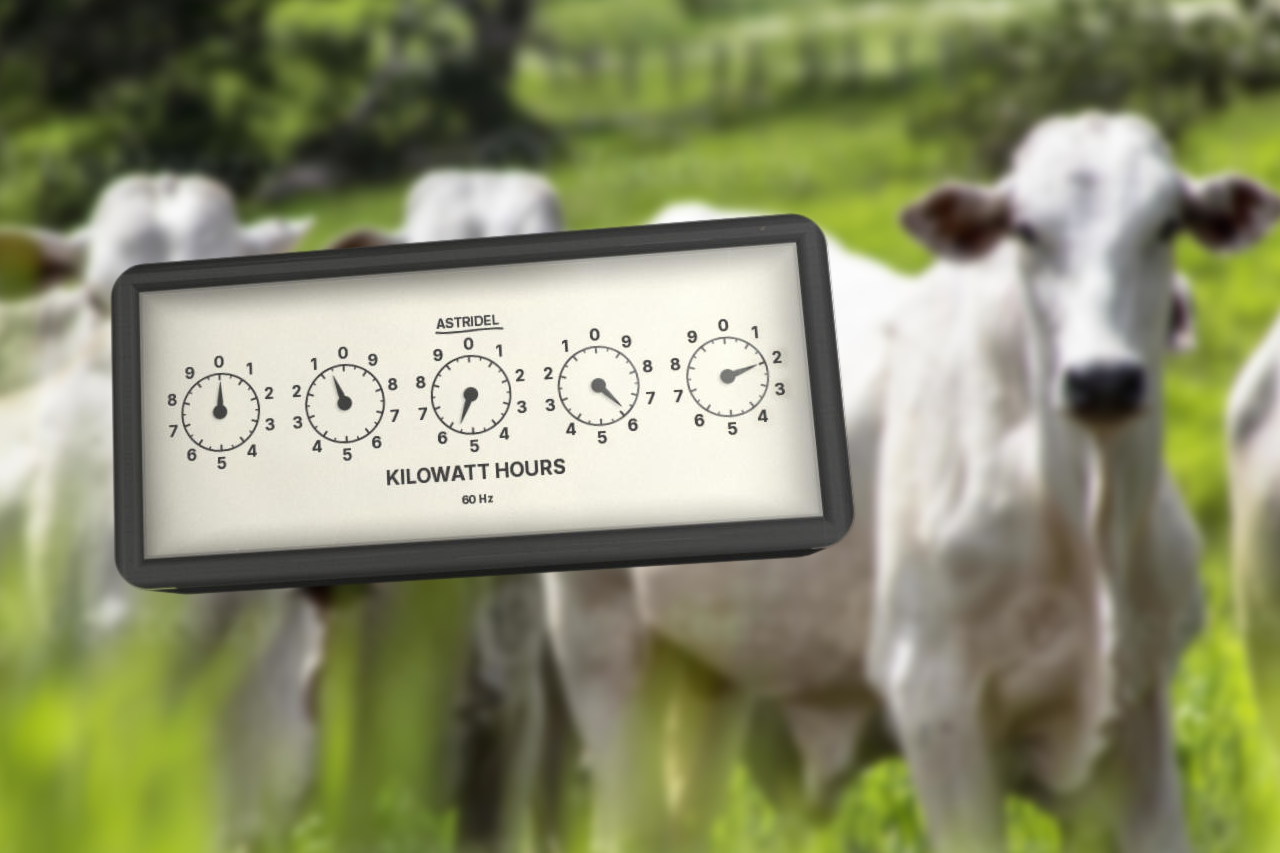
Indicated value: 562kWh
